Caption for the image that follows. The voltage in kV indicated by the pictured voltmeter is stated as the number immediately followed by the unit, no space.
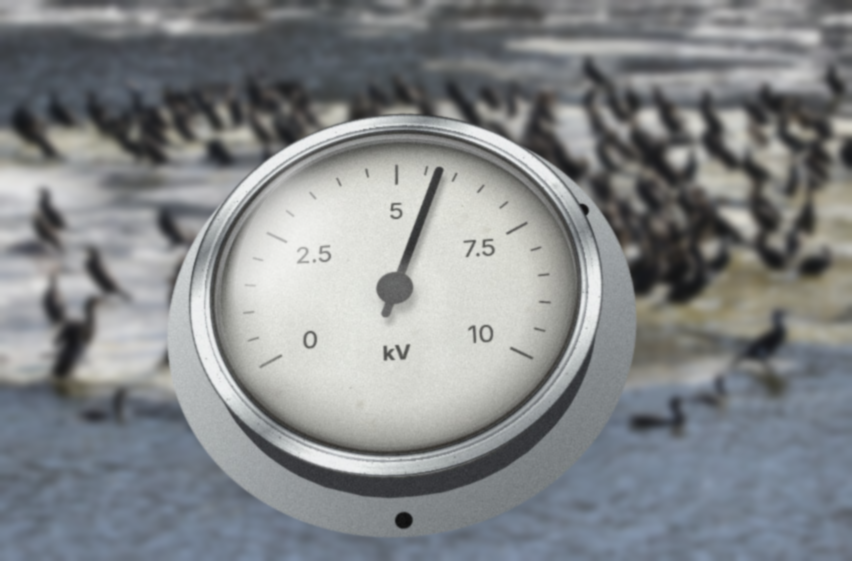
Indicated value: 5.75kV
